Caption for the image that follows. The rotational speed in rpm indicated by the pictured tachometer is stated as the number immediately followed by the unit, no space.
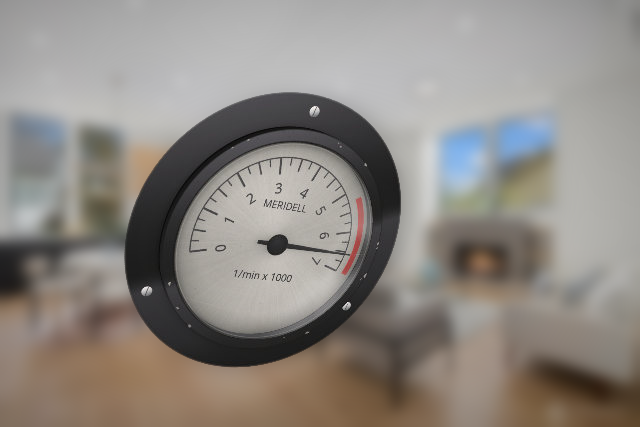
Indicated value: 6500rpm
